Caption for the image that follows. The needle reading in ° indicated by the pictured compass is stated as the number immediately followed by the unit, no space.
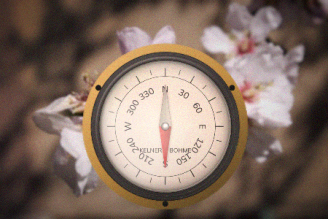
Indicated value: 180°
